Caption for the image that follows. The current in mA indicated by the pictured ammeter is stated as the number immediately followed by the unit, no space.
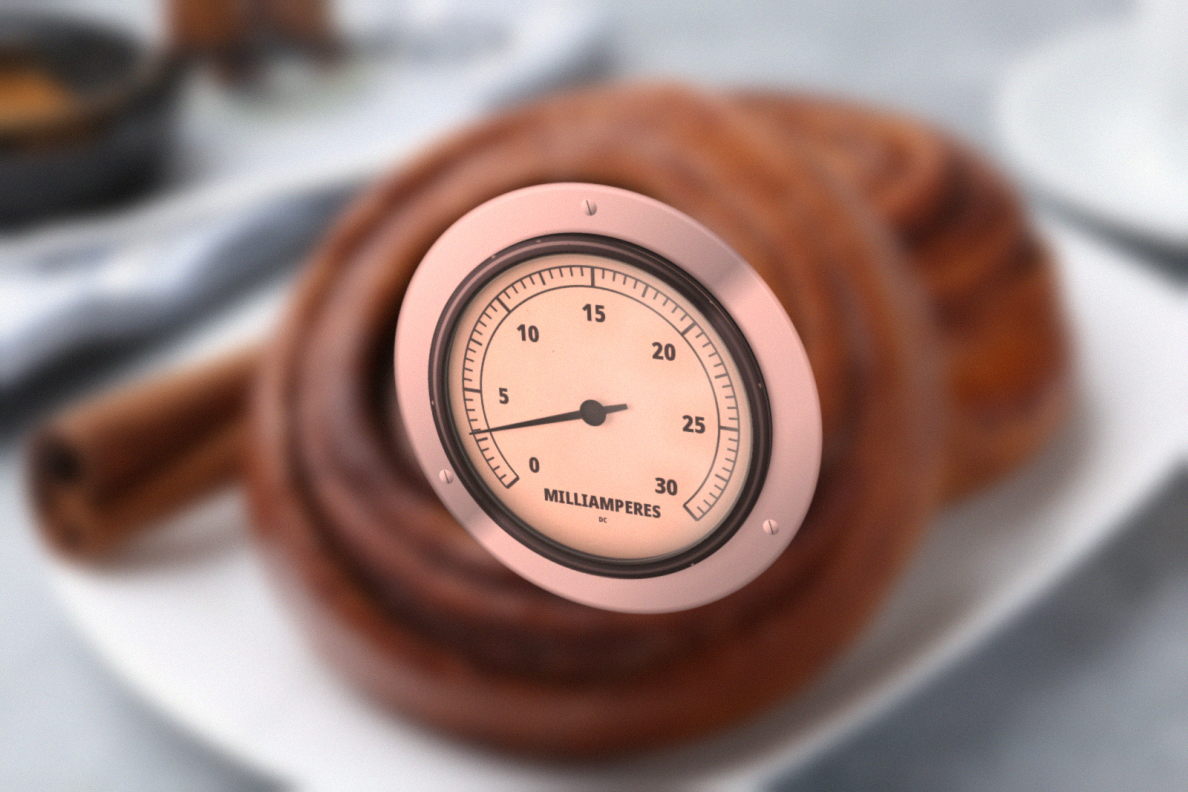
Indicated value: 3mA
